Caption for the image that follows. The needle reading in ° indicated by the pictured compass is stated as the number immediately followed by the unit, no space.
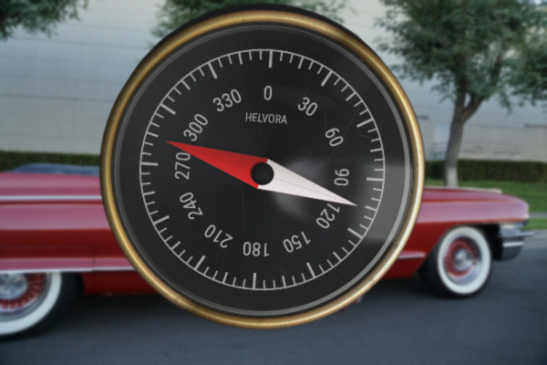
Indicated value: 285°
